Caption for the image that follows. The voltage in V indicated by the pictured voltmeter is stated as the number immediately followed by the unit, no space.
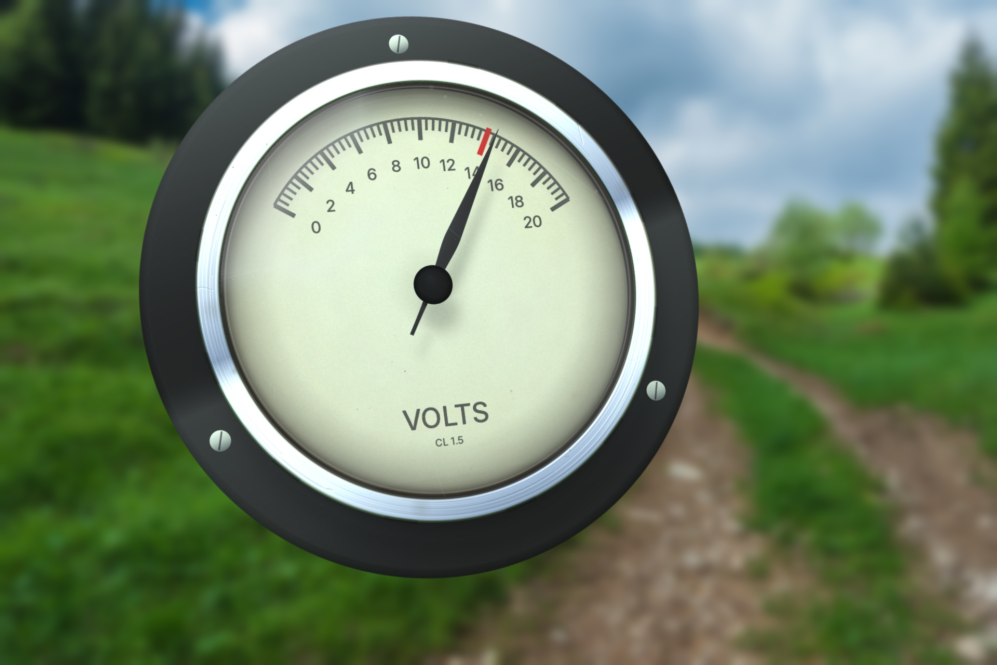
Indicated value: 14.4V
